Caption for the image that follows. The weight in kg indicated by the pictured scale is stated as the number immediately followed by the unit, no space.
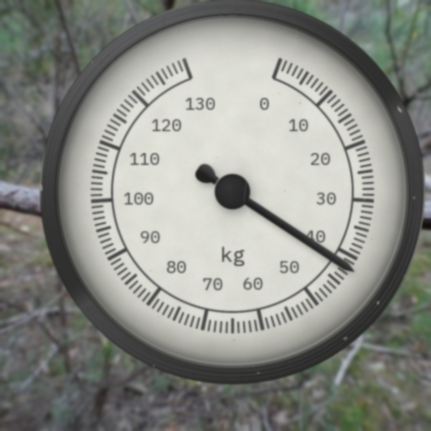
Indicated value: 42kg
